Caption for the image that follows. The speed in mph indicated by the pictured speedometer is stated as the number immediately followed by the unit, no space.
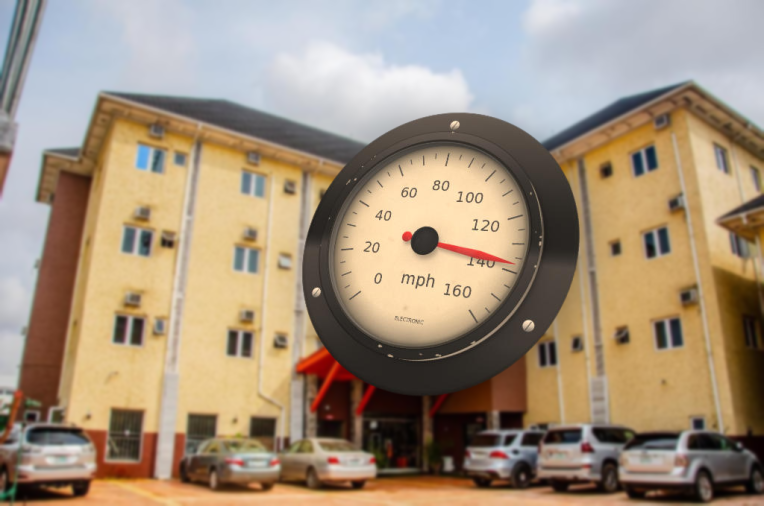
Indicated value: 137.5mph
